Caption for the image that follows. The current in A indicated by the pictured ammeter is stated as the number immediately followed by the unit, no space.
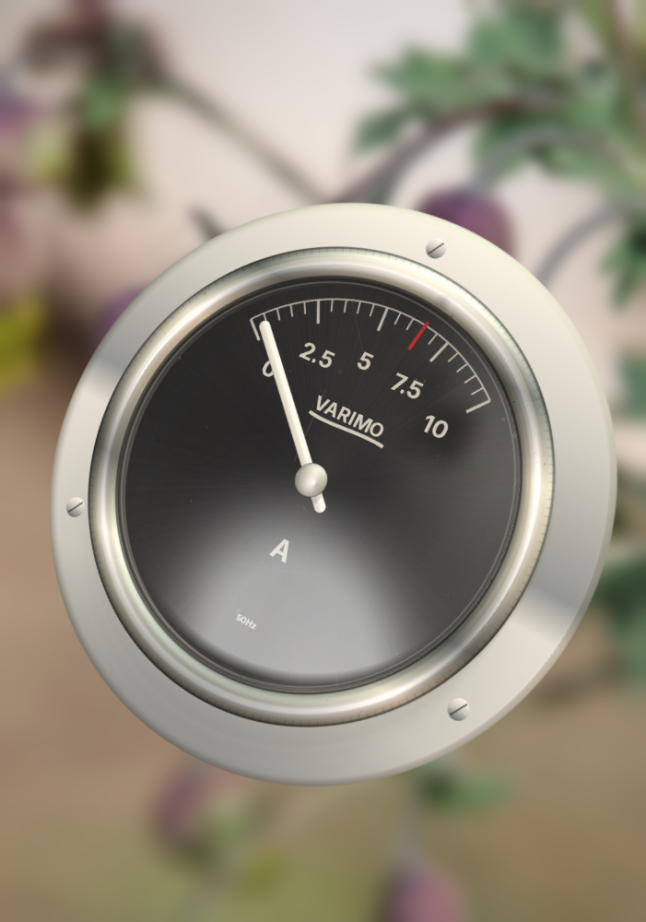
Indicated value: 0.5A
